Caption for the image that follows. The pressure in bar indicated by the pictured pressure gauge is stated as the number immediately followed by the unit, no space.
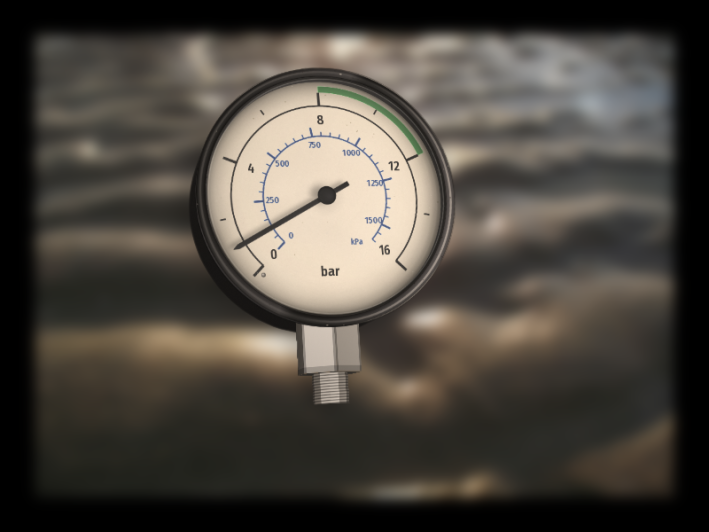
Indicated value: 1bar
